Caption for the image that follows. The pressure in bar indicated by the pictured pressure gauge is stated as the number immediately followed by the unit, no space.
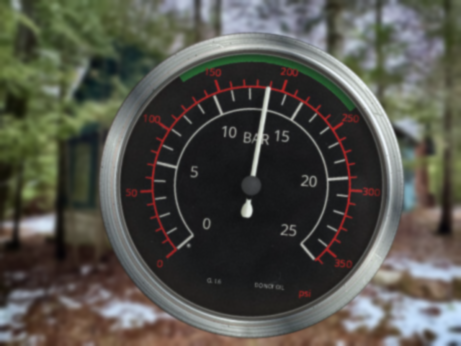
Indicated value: 13bar
